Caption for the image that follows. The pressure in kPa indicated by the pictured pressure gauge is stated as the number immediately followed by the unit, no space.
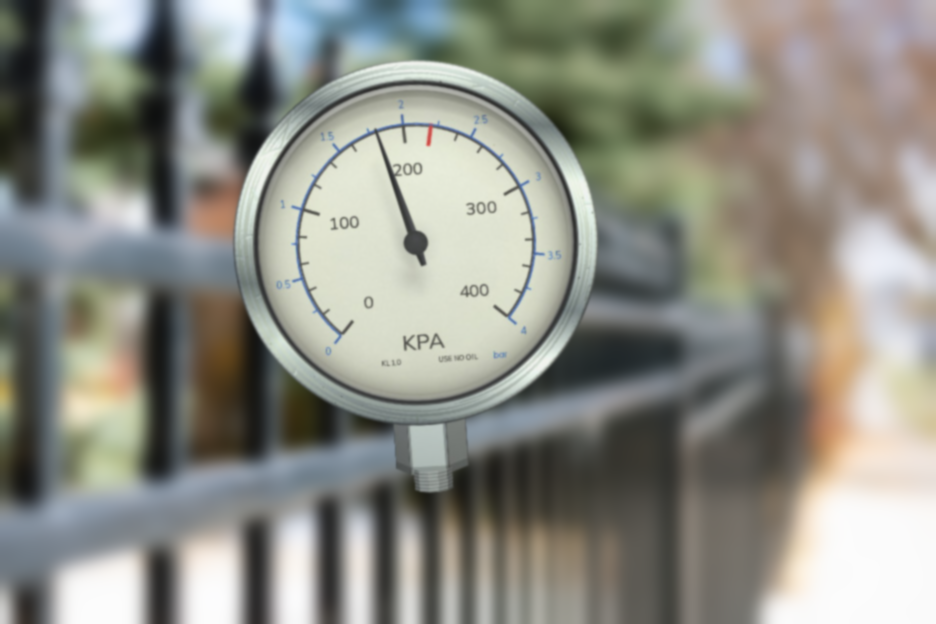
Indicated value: 180kPa
